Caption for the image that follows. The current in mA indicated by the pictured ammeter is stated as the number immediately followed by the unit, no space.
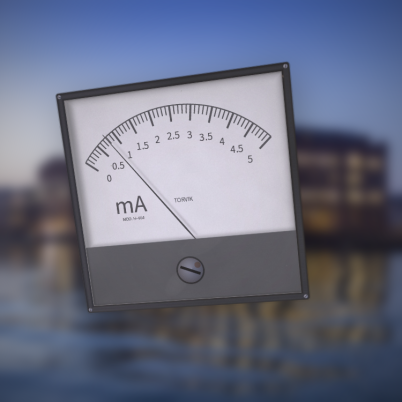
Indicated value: 0.8mA
